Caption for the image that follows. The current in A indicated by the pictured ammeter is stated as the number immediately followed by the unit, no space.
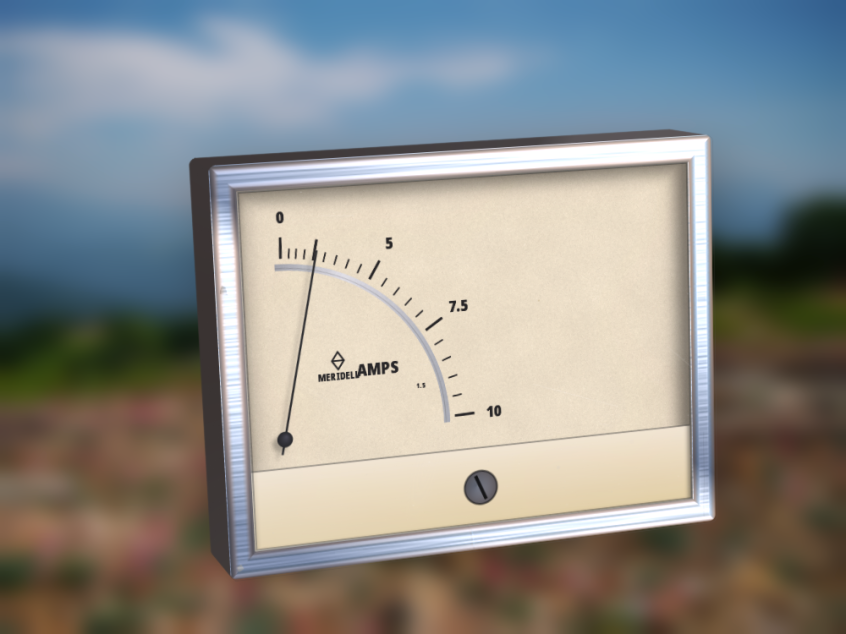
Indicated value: 2.5A
